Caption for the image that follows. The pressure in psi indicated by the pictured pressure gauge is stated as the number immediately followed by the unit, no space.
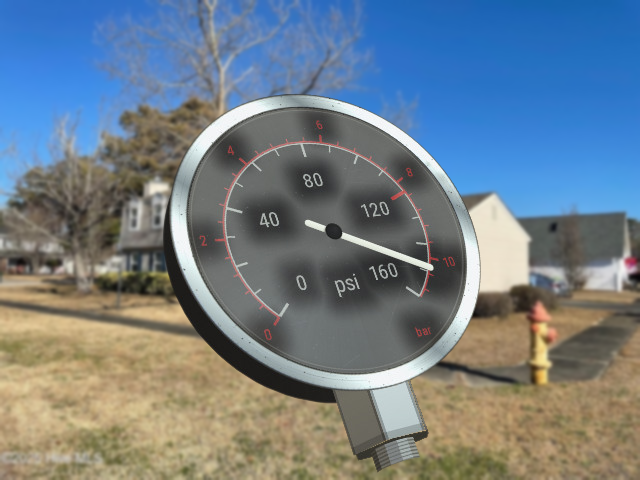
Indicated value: 150psi
